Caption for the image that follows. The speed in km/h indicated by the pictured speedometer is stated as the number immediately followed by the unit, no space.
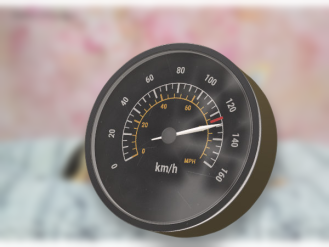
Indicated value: 130km/h
